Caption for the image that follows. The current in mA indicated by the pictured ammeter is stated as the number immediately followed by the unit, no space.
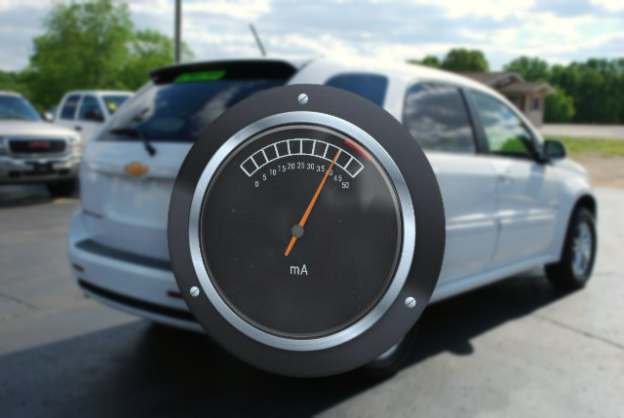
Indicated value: 40mA
